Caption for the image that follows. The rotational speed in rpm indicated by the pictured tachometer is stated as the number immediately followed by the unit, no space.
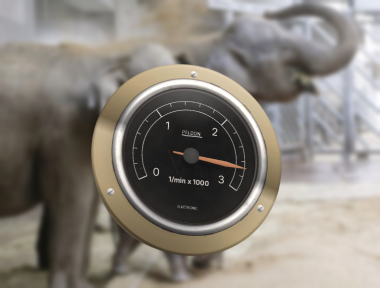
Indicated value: 2700rpm
